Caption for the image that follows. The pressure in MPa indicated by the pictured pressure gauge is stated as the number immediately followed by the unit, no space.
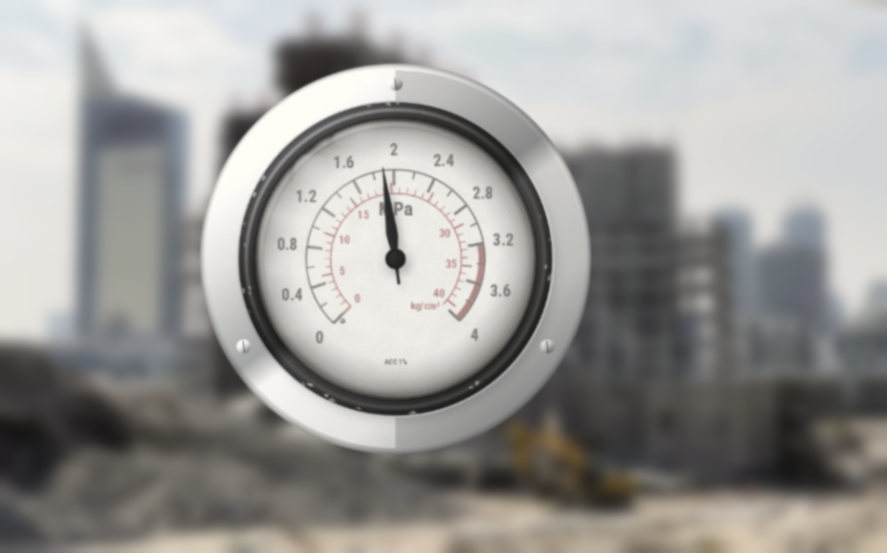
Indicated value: 1.9MPa
